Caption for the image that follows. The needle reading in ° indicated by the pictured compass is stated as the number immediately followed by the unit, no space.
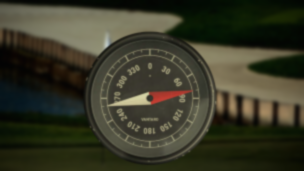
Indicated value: 80°
